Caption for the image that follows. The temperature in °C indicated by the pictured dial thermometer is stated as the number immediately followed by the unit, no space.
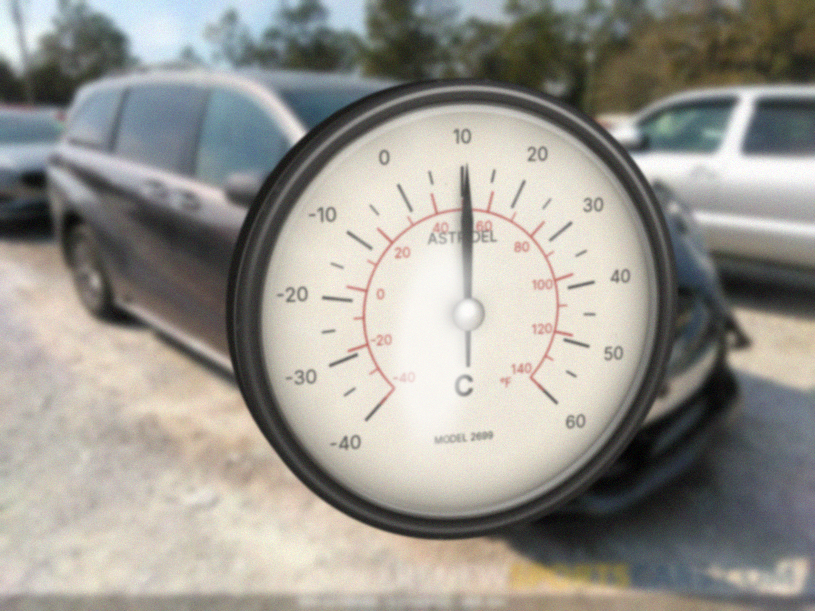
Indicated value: 10°C
